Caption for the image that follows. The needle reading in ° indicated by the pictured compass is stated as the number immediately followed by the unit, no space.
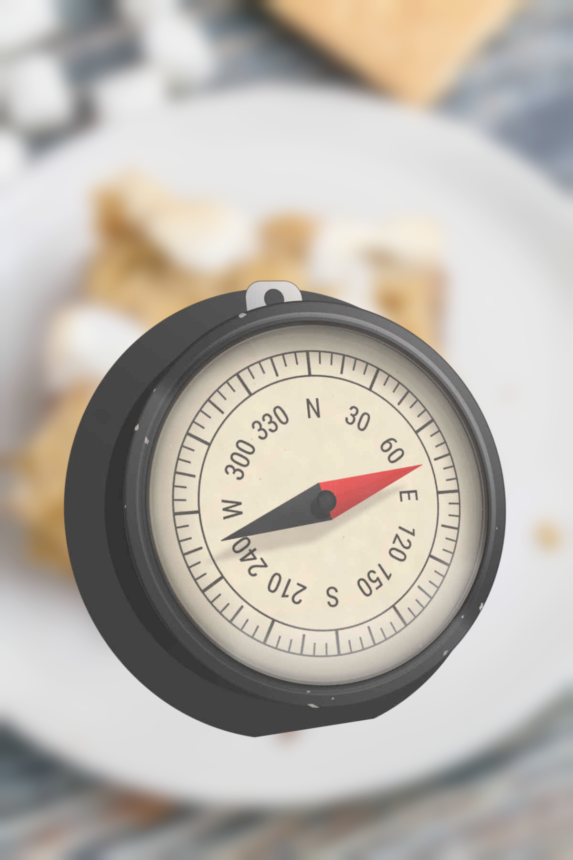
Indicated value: 75°
